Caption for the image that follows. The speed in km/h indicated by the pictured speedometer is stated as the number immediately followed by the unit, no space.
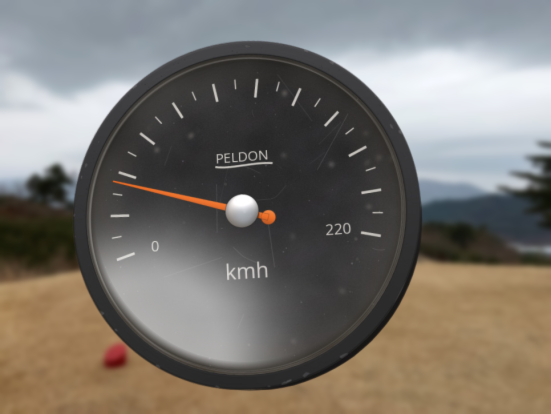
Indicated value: 35km/h
